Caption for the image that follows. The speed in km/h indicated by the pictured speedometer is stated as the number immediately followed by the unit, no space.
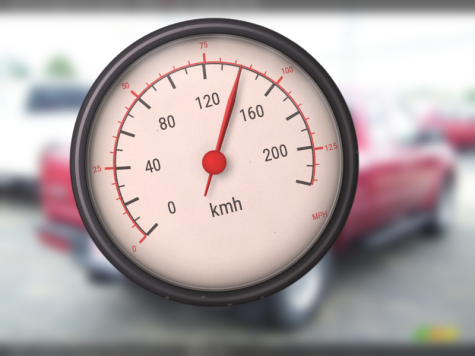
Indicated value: 140km/h
